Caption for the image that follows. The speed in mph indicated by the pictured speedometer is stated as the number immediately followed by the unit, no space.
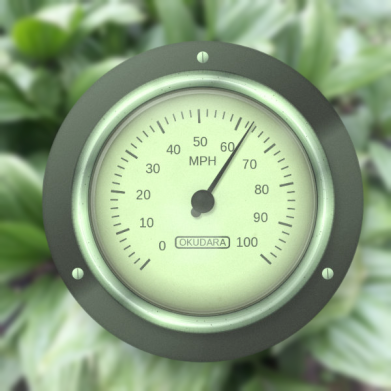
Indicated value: 63mph
